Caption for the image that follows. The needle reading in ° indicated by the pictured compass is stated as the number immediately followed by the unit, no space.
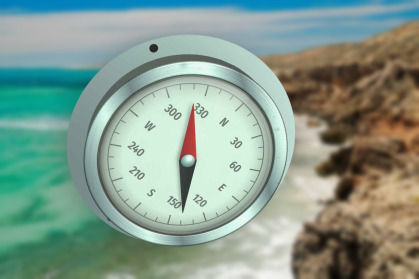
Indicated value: 320°
